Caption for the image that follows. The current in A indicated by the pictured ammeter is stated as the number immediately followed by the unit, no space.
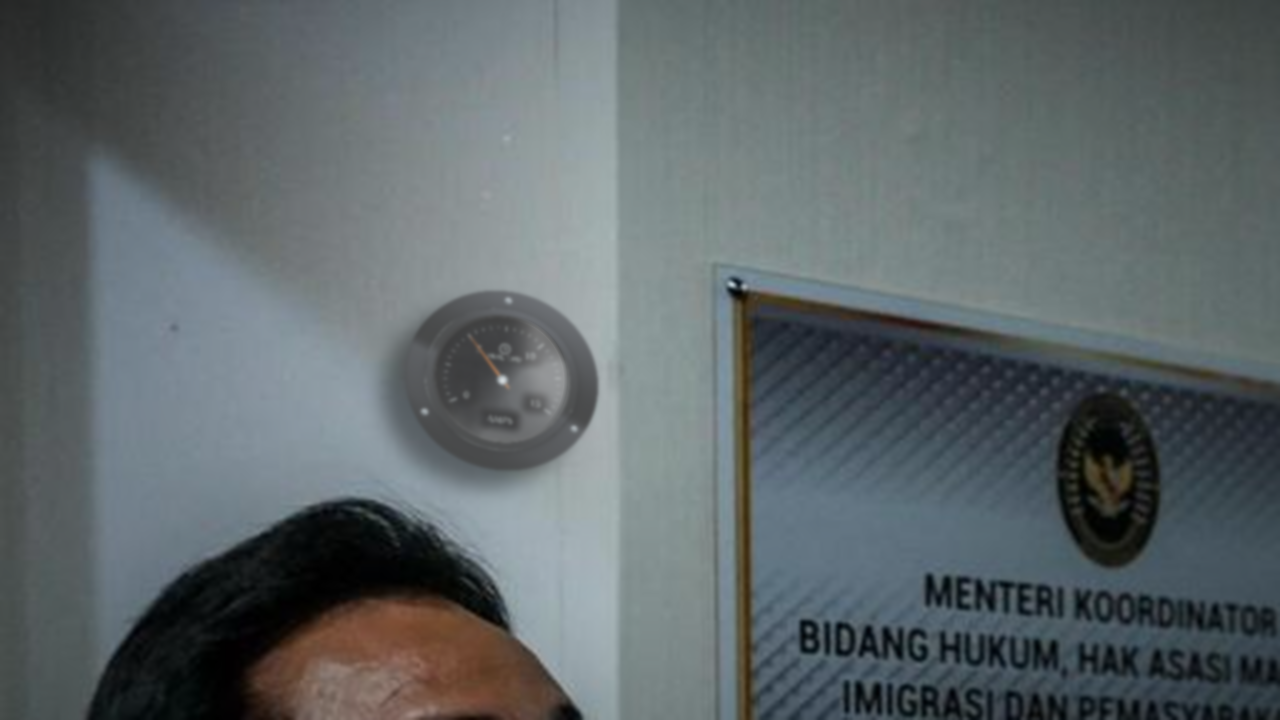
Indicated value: 5A
